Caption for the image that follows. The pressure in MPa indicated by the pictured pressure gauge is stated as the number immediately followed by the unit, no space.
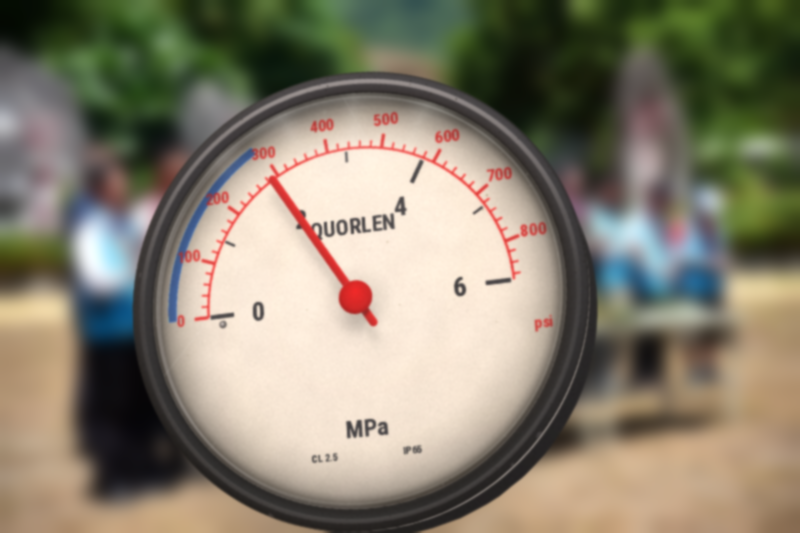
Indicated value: 2MPa
